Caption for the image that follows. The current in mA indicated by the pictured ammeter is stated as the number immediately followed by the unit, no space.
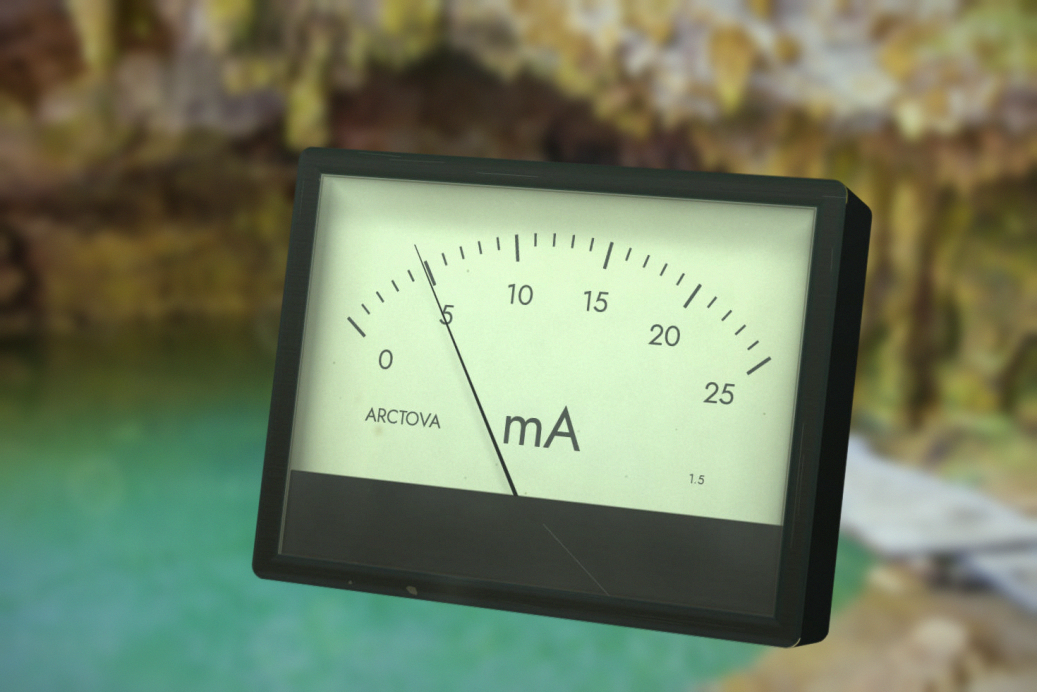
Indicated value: 5mA
